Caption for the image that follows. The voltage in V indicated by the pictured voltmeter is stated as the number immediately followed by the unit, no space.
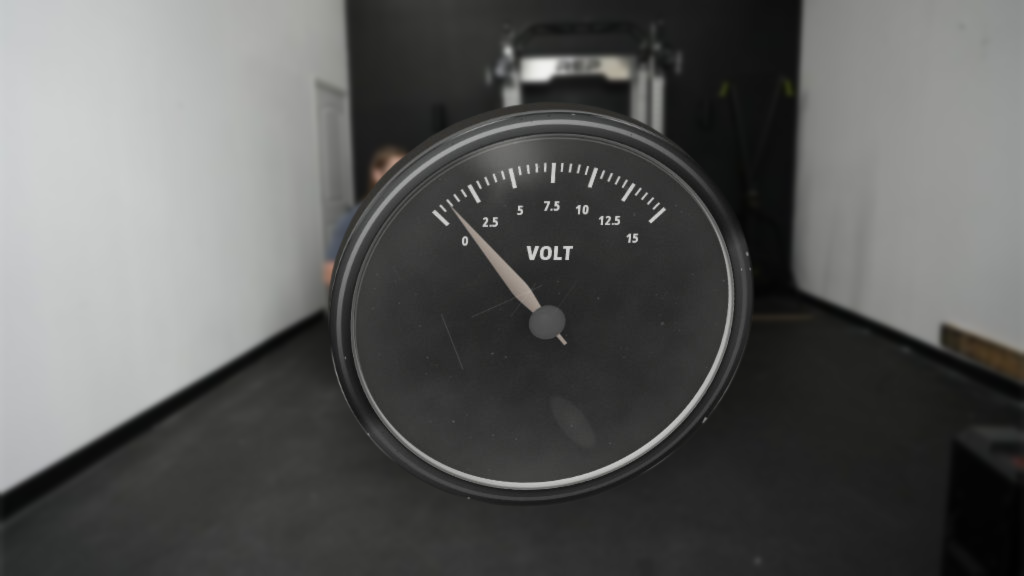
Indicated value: 1V
